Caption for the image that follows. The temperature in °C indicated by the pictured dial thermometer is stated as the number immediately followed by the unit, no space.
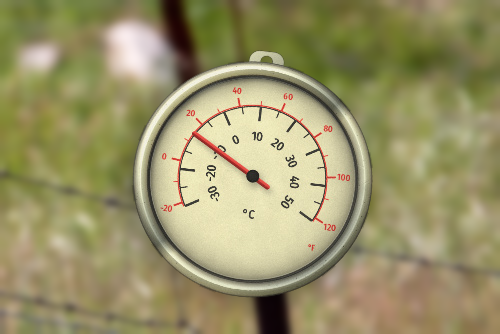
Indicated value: -10°C
